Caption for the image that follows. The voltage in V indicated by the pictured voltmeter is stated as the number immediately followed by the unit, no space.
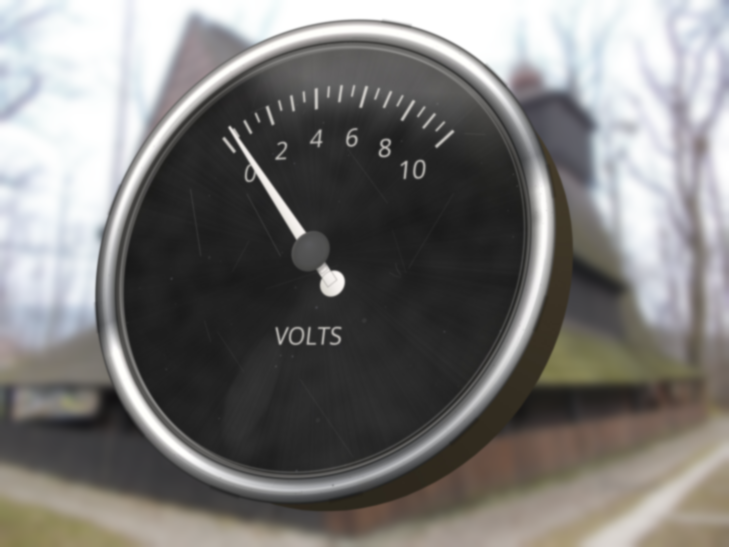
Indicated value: 0.5V
